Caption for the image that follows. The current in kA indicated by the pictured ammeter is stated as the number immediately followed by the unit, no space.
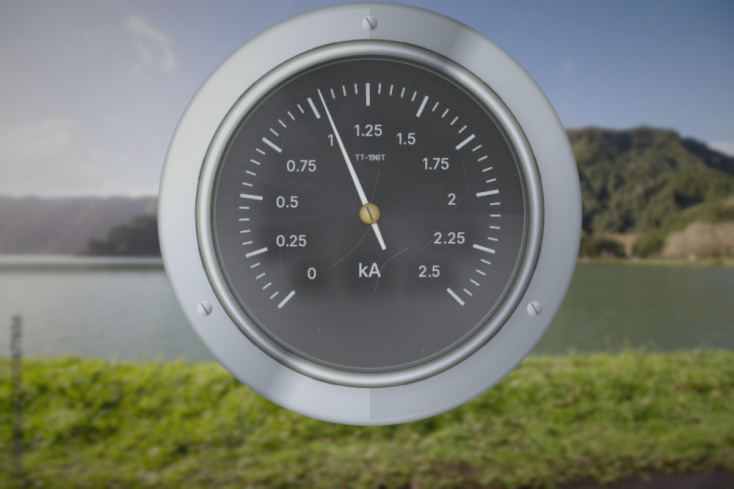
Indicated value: 1.05kA
